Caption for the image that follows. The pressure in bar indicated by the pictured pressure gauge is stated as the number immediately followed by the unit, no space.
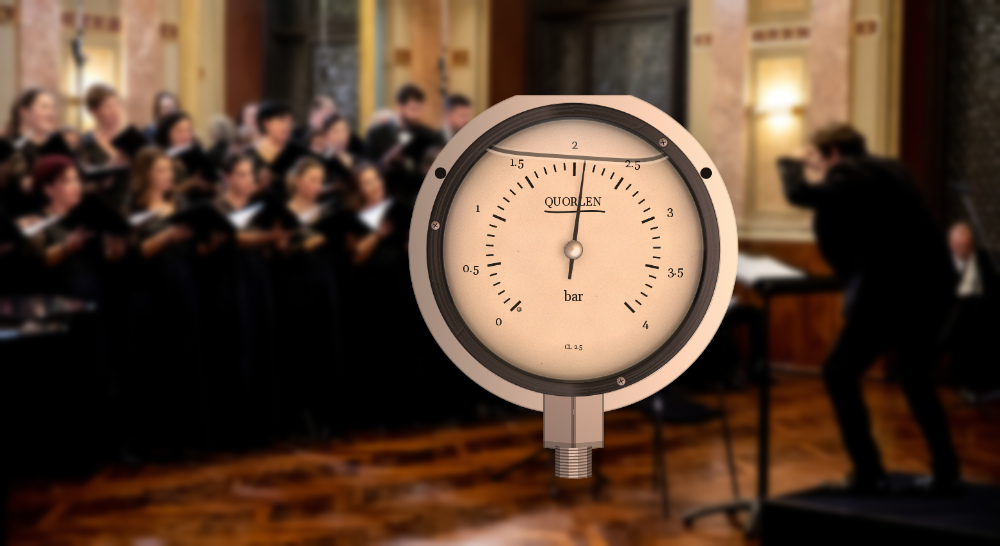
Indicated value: 2.1bar
